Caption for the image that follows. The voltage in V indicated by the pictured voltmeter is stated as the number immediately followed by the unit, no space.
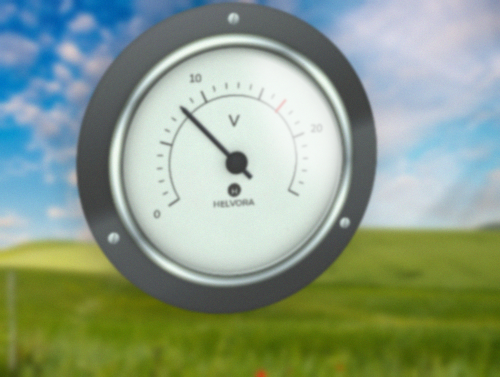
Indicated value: 8V
